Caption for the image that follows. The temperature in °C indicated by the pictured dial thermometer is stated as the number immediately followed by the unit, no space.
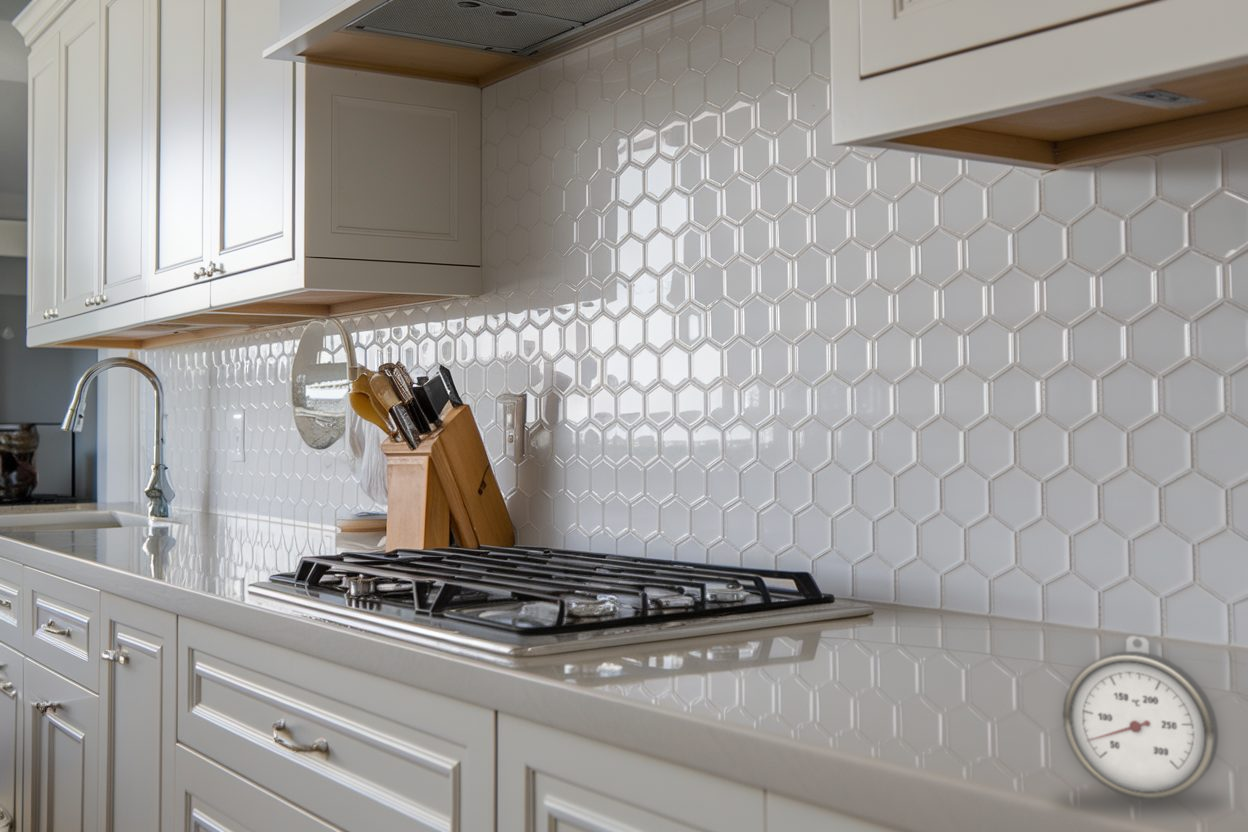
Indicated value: 70°C
